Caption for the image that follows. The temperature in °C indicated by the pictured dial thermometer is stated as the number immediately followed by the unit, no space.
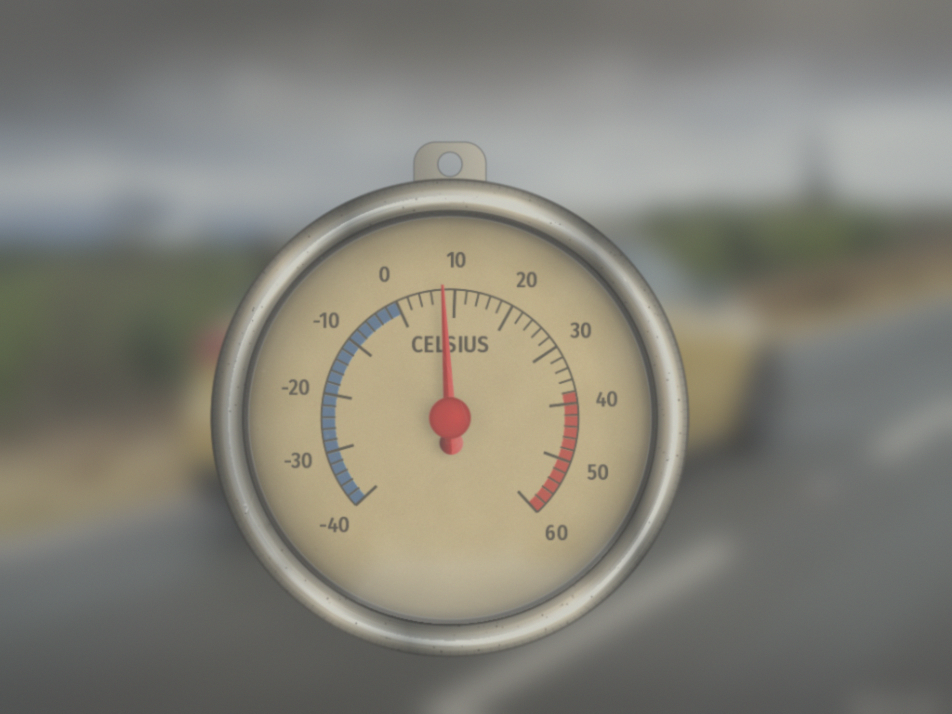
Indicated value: 8°C
